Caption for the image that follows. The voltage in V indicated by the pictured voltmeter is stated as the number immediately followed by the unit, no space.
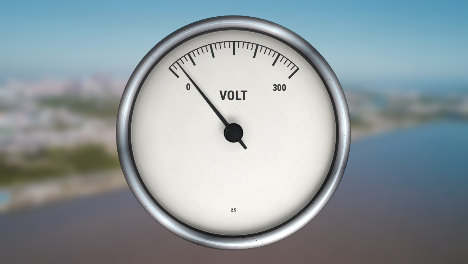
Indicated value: 20V
